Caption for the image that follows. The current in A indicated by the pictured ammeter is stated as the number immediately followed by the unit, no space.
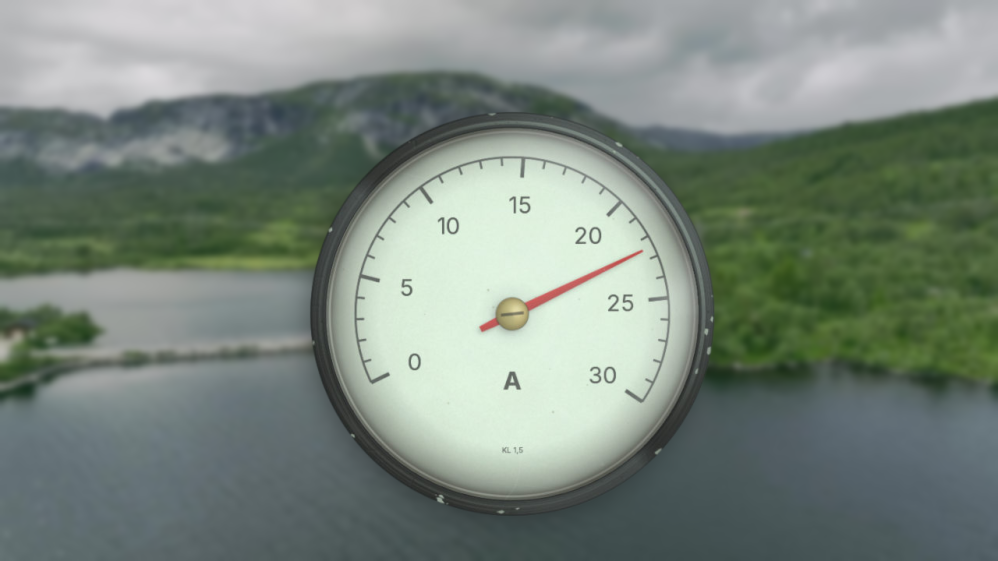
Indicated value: 22.5A
